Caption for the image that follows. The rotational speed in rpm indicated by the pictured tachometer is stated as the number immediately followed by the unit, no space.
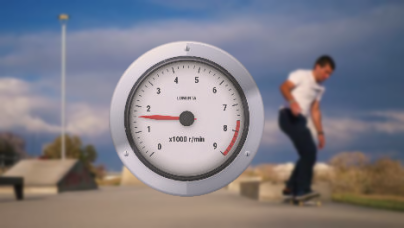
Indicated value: 1600rpm
